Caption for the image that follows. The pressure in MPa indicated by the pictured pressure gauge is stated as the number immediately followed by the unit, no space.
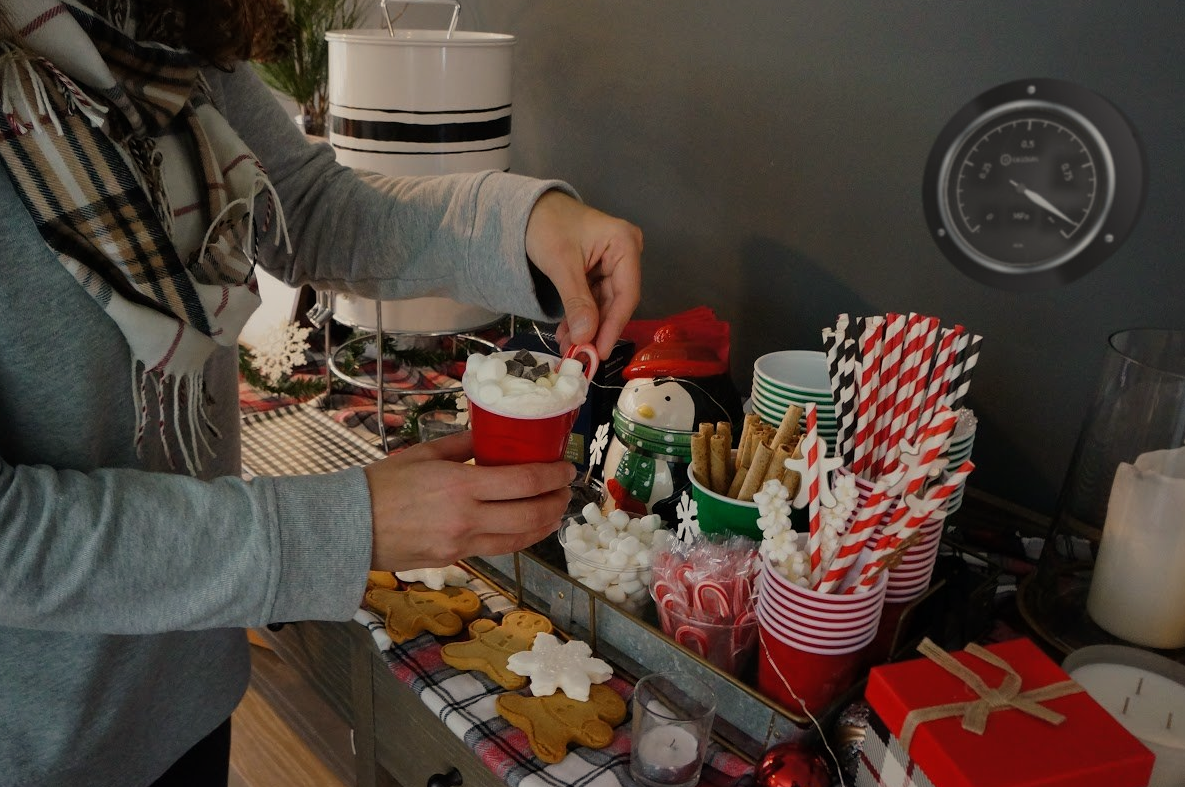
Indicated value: 0.95MPa
